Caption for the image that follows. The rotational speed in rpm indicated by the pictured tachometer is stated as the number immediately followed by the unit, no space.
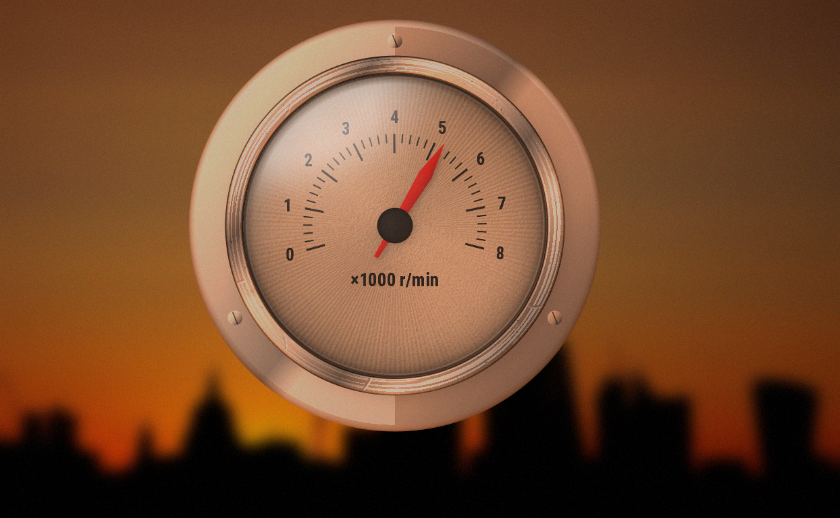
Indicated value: 5200rpm
